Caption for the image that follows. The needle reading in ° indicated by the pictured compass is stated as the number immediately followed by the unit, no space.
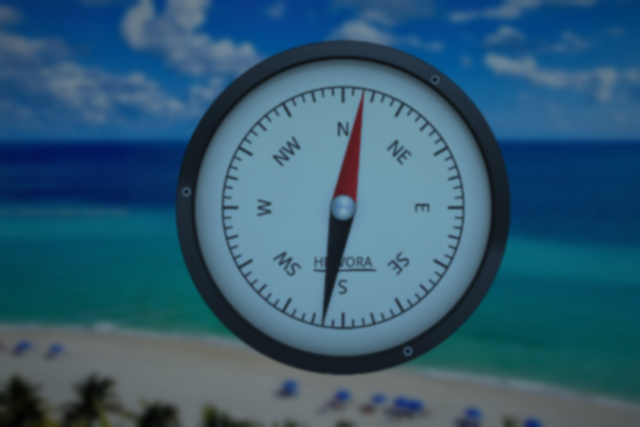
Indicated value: 10°
